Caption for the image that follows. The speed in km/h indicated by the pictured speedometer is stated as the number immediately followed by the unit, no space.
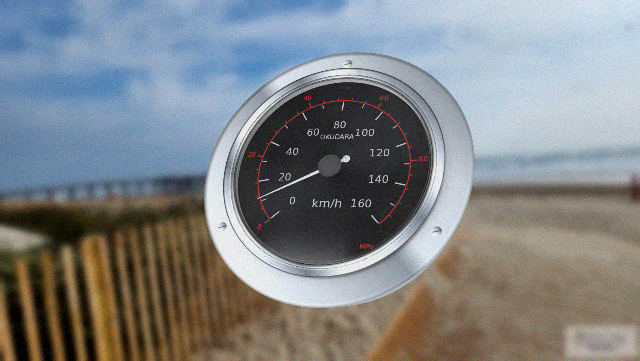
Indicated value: 10km/h
